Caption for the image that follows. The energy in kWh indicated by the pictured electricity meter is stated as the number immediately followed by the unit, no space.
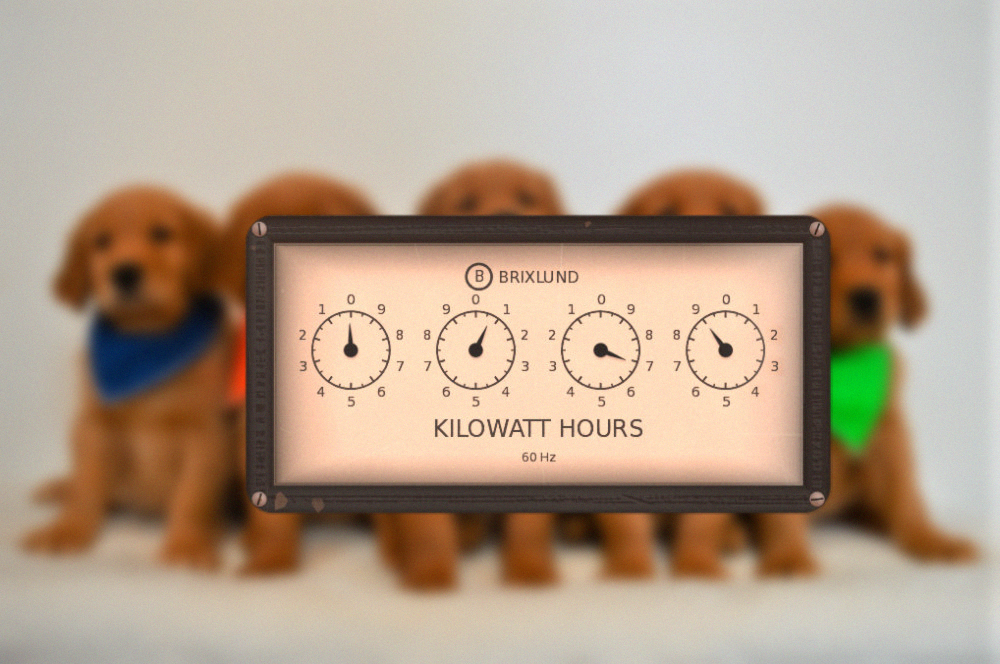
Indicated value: 69kWh
